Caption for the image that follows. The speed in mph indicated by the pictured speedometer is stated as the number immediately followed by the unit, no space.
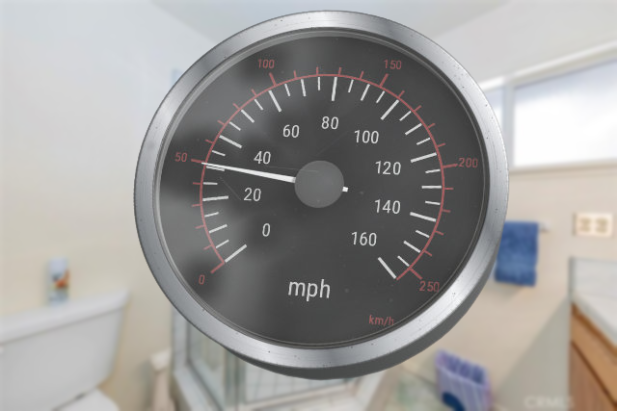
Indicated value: 30mph
